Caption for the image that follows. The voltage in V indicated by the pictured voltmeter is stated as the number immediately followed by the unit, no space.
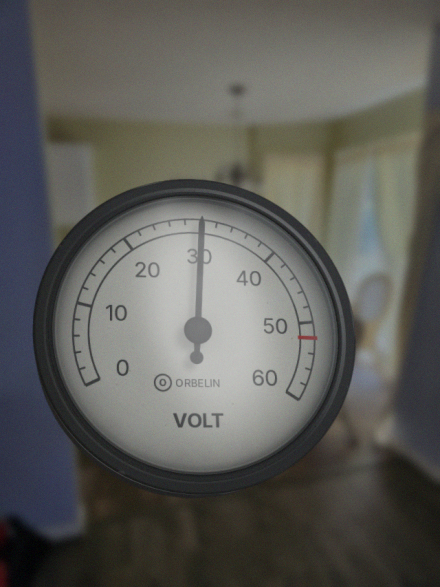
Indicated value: 30V
